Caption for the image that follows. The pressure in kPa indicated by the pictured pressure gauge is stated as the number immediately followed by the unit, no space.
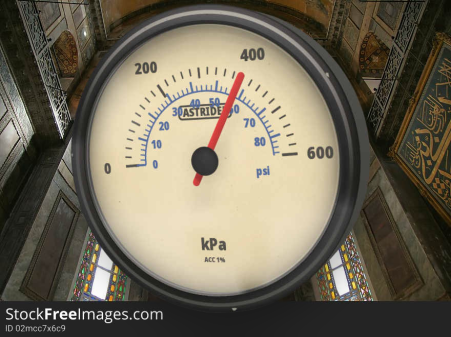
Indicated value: 400kPa
